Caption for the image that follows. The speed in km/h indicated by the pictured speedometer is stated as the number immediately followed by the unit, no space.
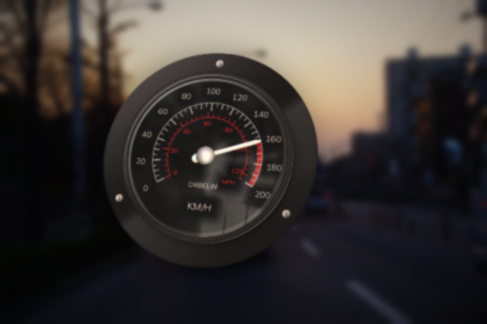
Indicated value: 160km/h
